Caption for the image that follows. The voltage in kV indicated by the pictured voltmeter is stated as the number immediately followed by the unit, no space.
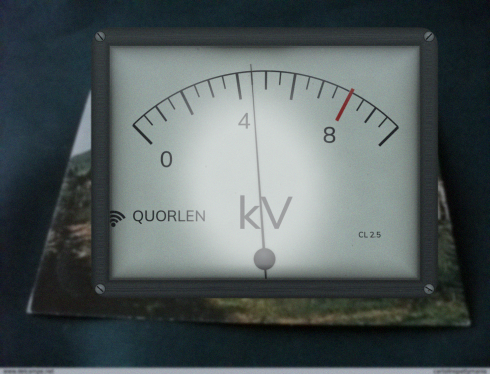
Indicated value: 4.5kV
